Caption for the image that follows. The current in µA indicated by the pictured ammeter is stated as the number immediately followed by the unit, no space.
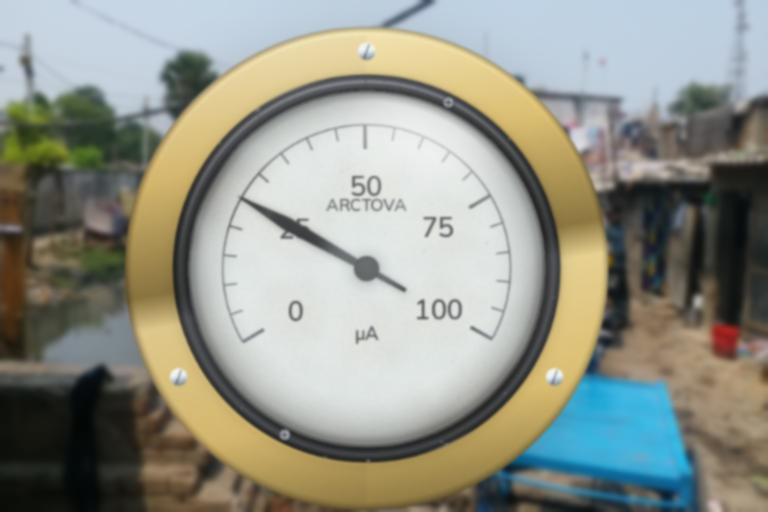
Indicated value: 25µA
